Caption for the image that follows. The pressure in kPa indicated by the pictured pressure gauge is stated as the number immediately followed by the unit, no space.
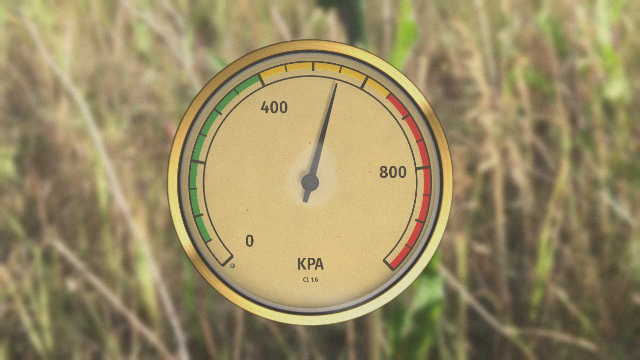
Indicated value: 550kPa
